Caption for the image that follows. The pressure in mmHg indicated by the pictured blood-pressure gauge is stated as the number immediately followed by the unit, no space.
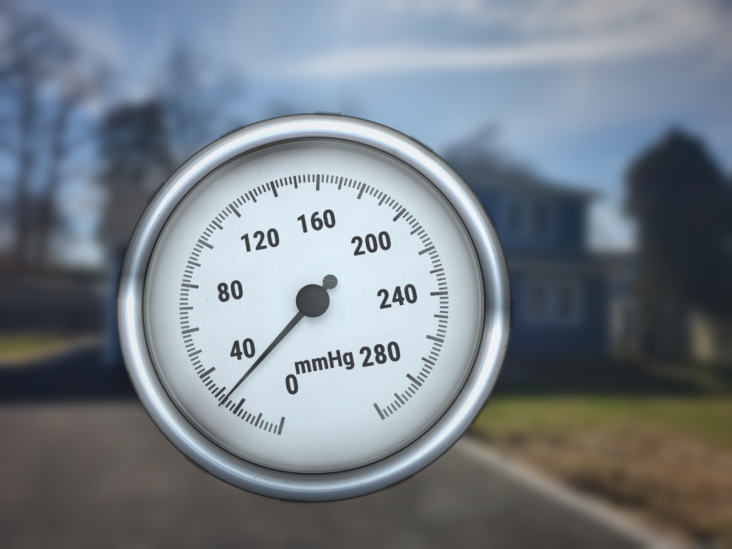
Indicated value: 26mmHg
